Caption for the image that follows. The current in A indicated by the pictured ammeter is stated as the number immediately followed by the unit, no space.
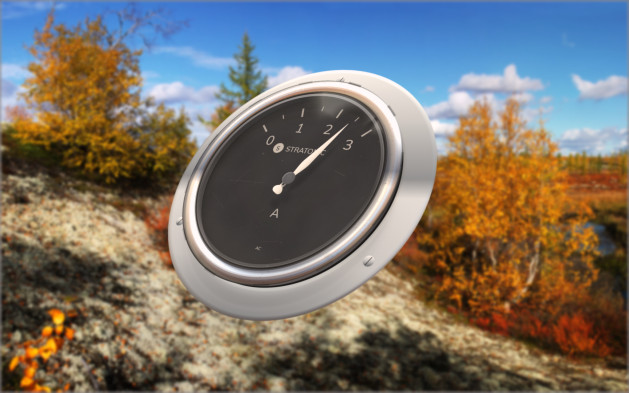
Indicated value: 2.5A
